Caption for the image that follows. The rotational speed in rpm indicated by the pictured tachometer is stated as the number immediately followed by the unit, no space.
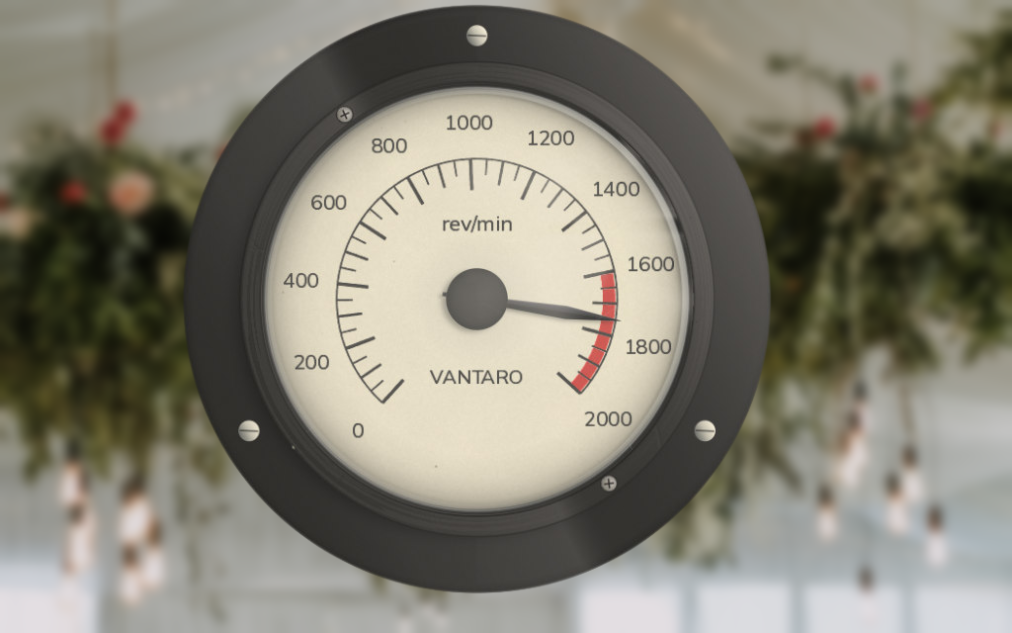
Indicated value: 1750rpm
